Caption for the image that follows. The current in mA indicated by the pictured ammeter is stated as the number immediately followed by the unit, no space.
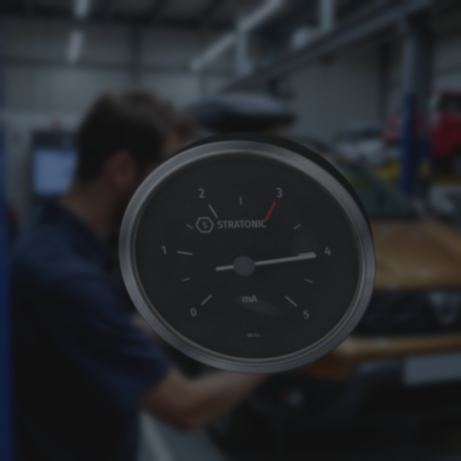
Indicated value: 4mA
